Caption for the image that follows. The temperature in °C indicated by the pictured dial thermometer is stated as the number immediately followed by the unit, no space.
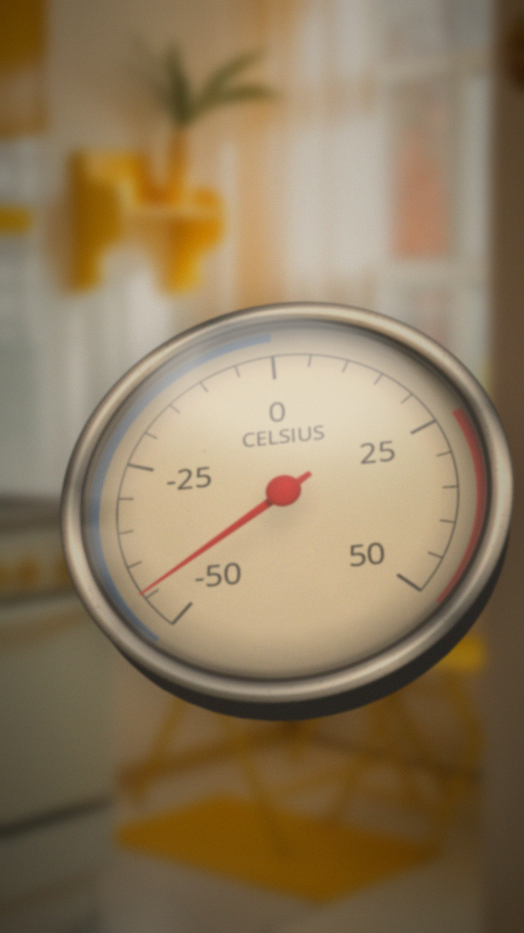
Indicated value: -45°C
